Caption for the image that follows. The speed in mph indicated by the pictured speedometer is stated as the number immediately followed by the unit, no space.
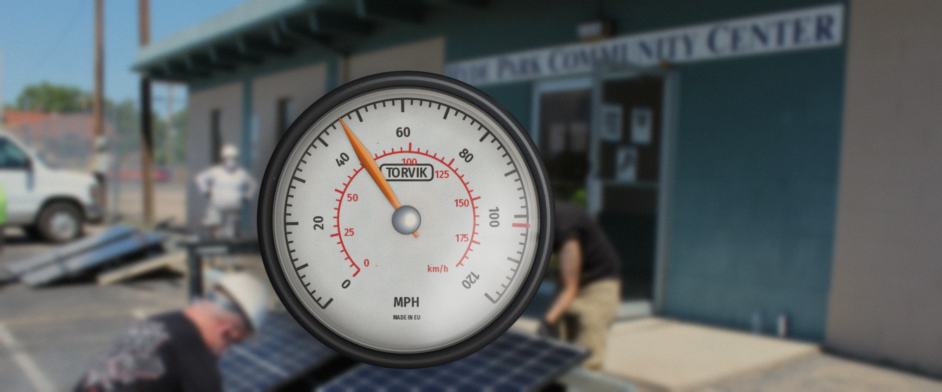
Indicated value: 46mph
